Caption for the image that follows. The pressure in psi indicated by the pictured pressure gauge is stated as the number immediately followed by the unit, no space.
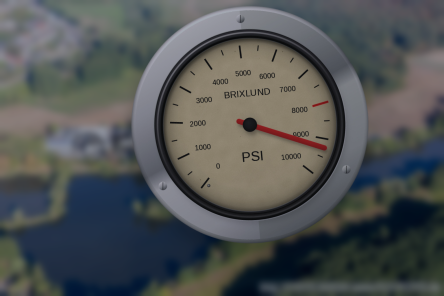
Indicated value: 9250psi
